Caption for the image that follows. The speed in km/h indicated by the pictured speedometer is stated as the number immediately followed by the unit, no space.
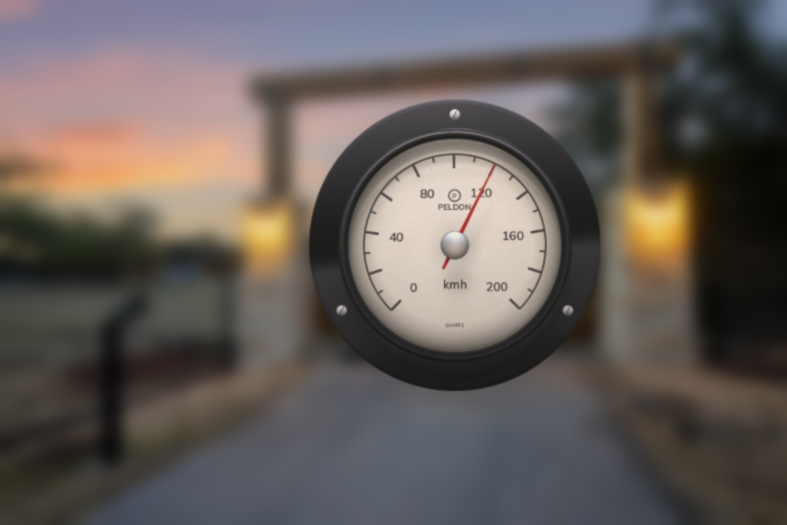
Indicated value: 120km/h
